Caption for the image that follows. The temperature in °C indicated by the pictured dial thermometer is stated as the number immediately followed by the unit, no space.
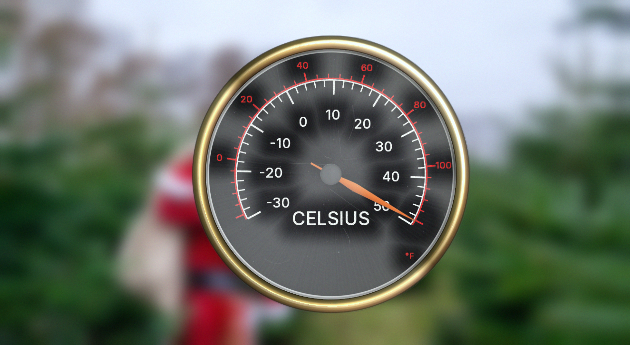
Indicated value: 49°C
